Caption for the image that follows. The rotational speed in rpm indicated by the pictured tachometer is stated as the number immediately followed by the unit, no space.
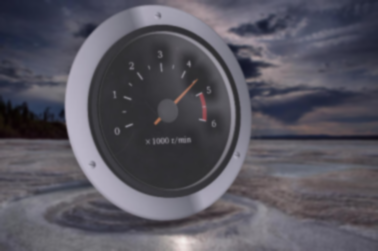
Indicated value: 4500rpm
